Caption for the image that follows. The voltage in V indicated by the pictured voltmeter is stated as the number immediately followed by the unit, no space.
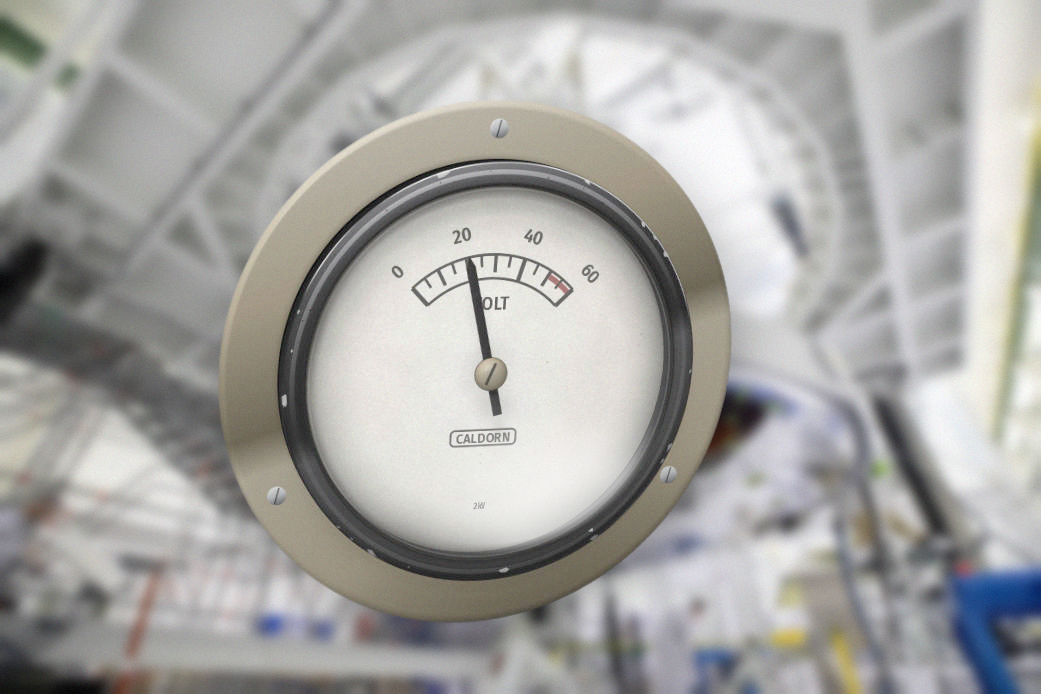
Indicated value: 20V
